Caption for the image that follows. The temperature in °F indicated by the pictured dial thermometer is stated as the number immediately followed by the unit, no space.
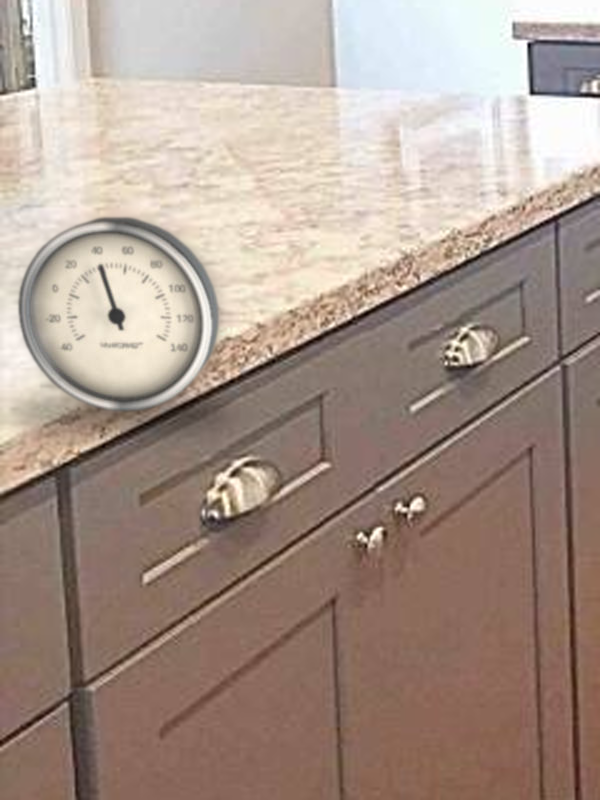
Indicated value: 40°F
